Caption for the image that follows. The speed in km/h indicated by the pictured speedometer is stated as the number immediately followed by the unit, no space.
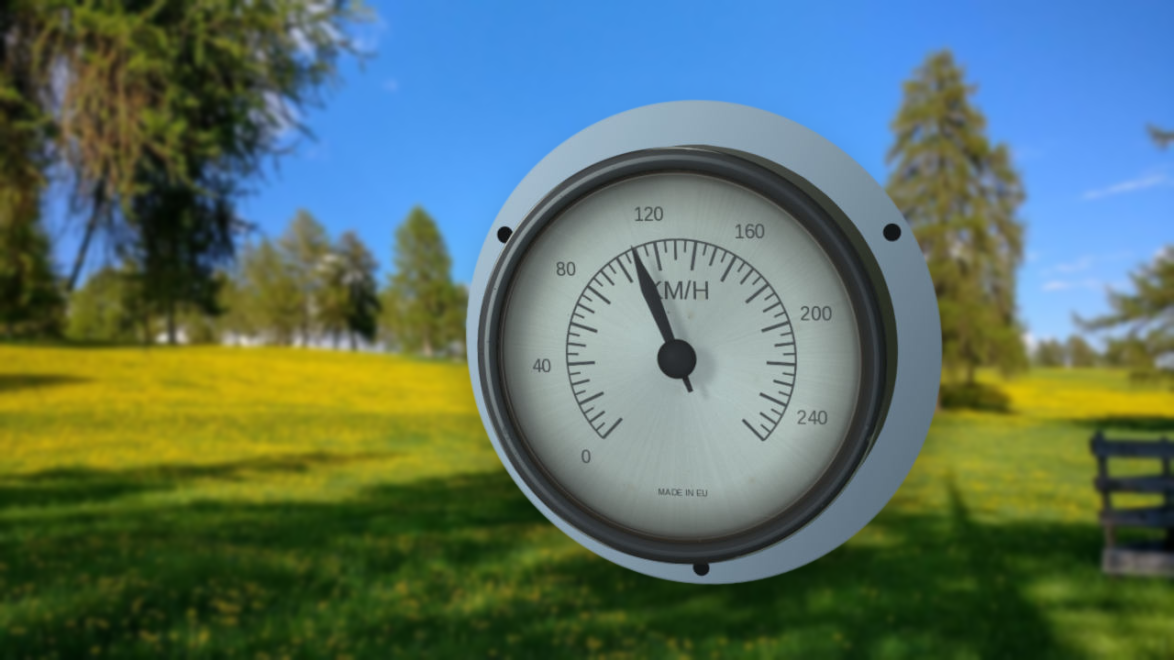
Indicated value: 110km/h
